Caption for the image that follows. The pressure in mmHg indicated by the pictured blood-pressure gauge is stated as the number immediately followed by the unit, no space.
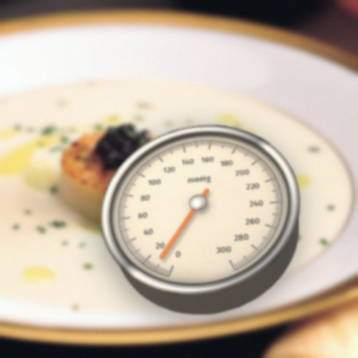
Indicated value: 10mmHg
